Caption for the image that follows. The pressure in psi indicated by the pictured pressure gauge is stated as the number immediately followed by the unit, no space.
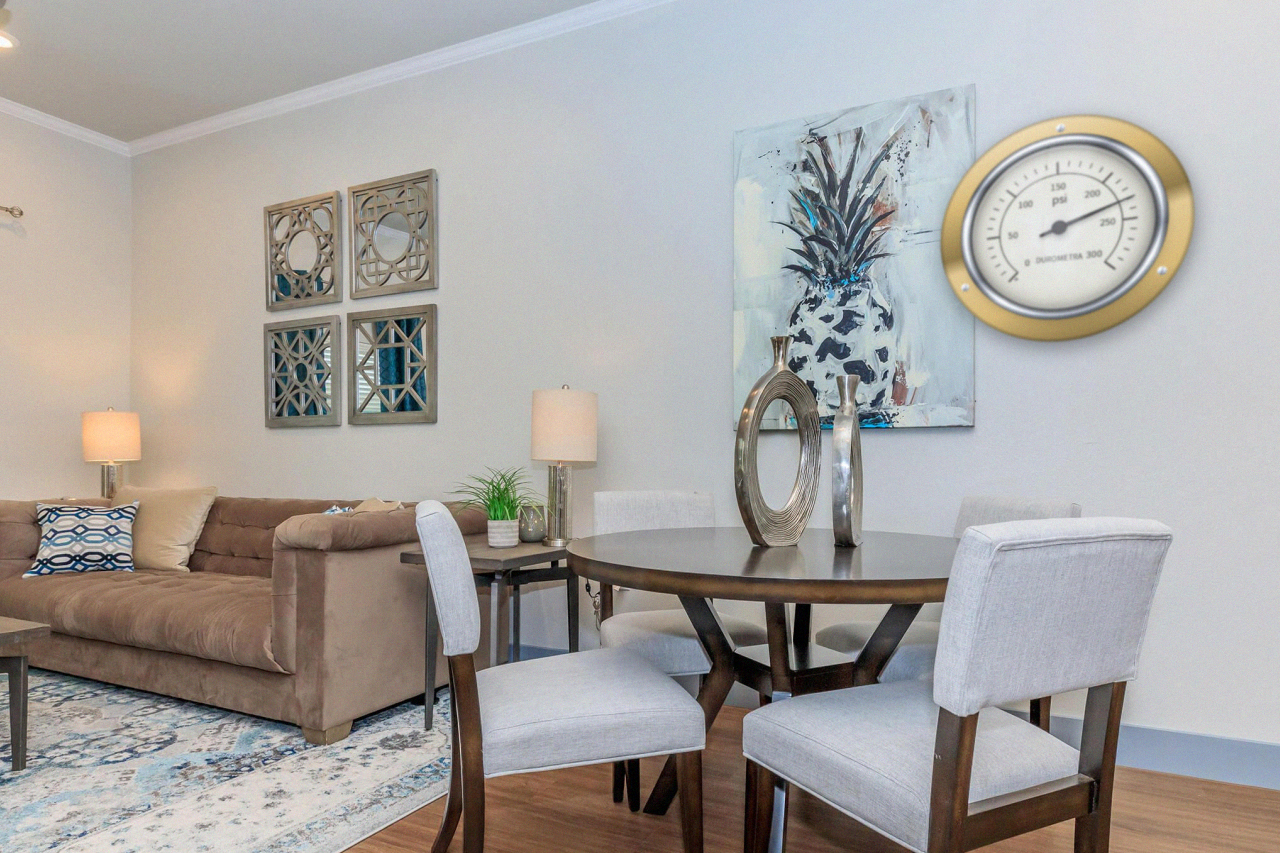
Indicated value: 230psi
